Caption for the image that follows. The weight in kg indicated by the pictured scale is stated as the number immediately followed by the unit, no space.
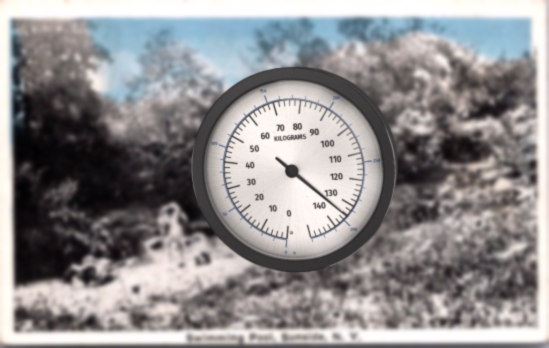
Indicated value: 134kg
